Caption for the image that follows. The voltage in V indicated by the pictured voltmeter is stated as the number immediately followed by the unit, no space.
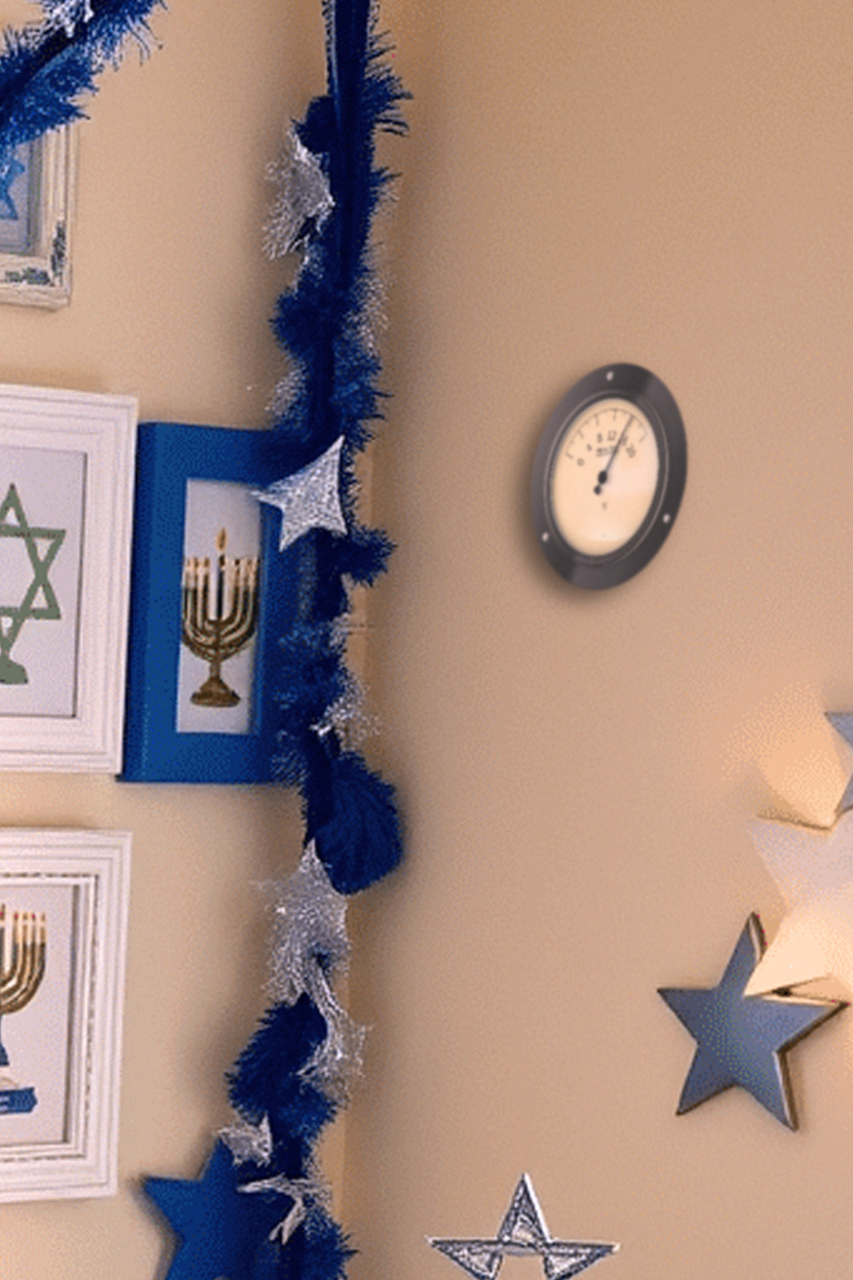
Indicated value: 16V
